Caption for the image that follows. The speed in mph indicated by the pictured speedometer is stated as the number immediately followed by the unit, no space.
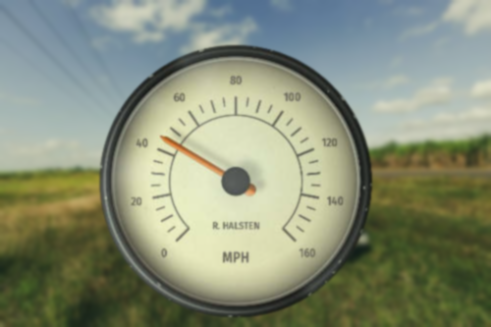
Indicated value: 45mph
